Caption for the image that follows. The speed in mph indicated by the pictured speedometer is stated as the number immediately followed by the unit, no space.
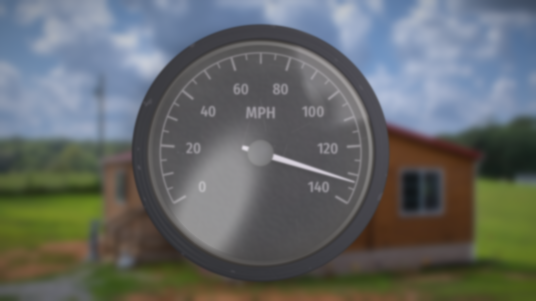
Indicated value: 132.5mph
